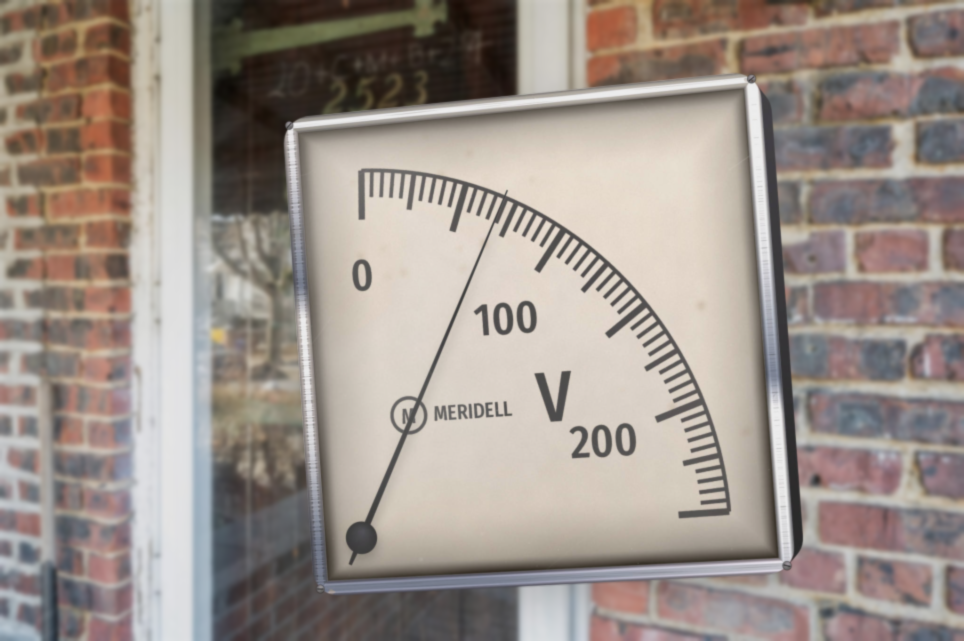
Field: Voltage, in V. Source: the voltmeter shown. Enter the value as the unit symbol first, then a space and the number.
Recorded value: V 70
